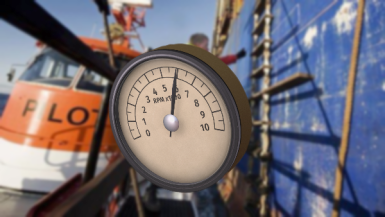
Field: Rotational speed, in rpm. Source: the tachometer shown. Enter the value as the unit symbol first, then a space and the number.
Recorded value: rpm 6000
